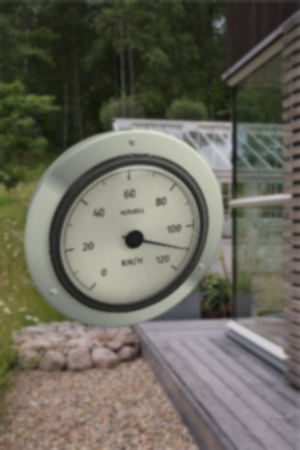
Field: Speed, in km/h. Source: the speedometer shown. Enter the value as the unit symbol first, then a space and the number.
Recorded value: km/h 110
